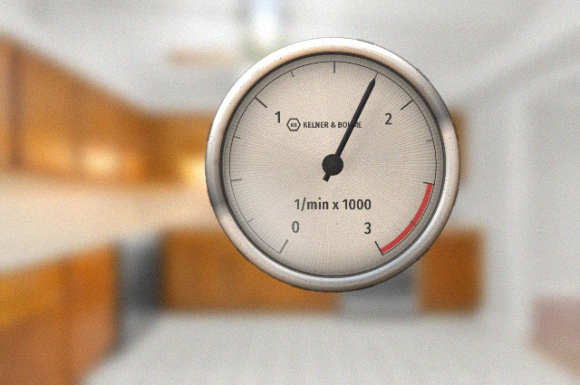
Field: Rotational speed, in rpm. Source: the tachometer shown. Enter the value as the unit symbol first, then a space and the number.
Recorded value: rpm 1750
